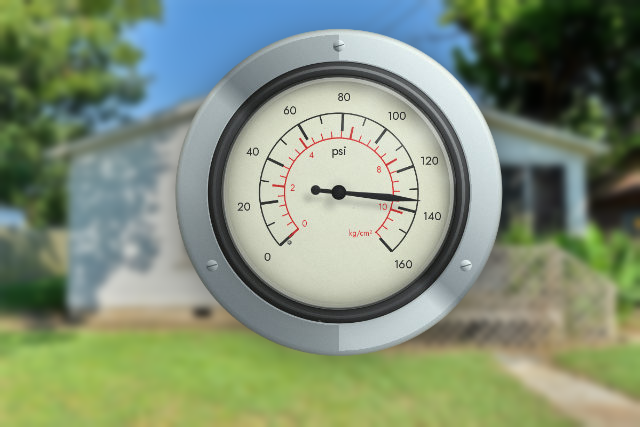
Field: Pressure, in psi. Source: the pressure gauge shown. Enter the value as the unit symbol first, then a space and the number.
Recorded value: psi 135
